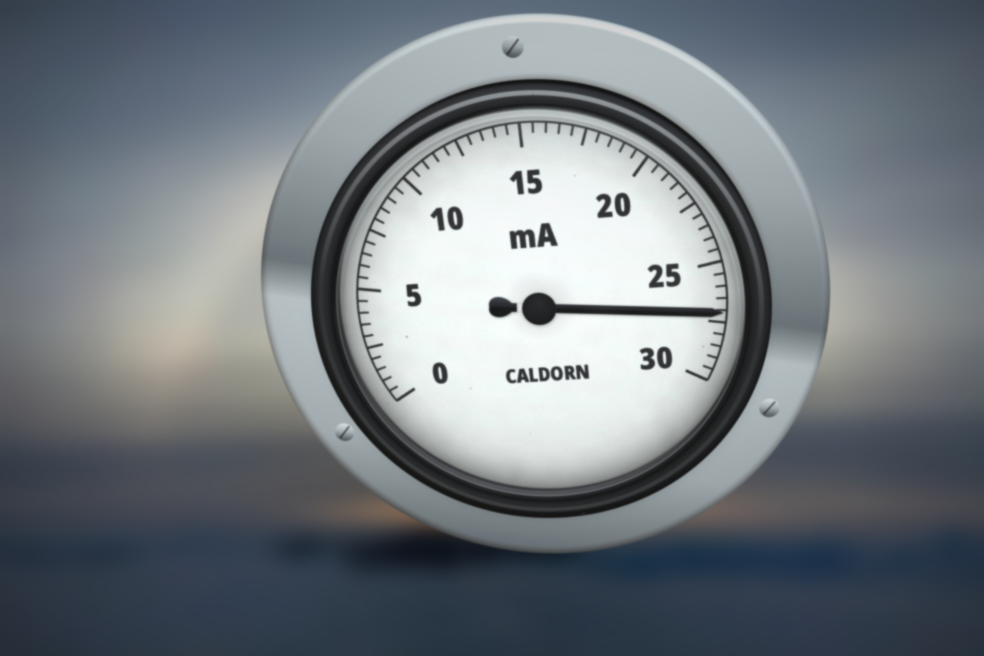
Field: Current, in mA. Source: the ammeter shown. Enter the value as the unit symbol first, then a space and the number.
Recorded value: mA 27
